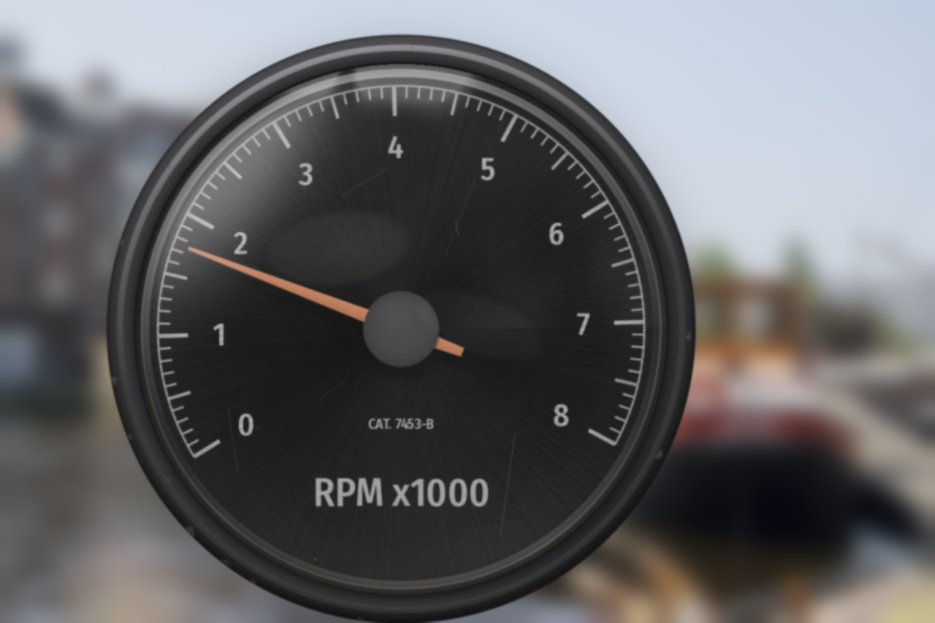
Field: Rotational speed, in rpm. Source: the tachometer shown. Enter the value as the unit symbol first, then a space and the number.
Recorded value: rpm 1750
